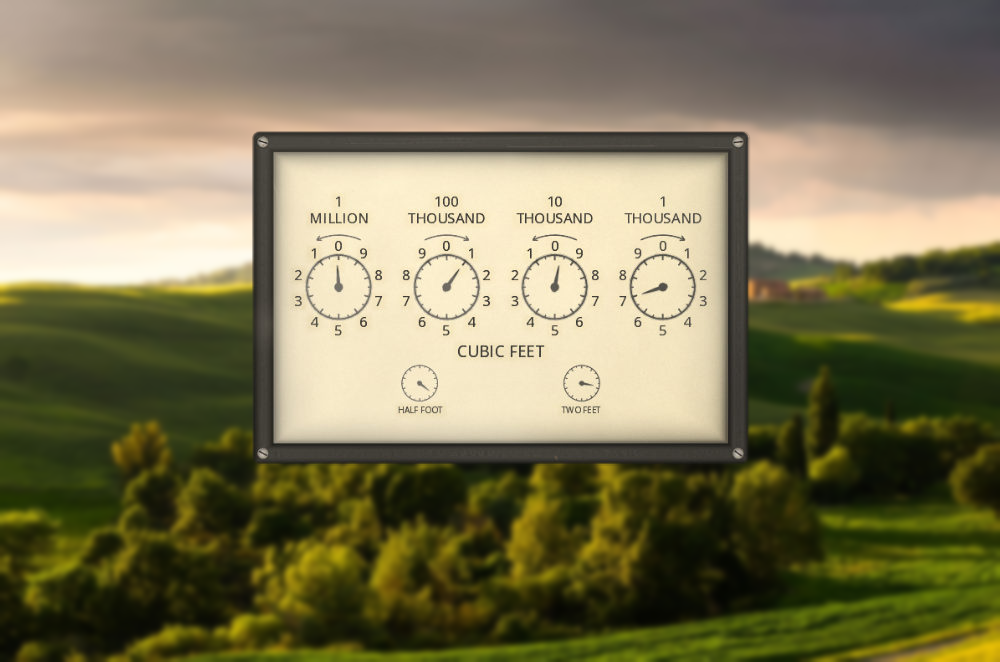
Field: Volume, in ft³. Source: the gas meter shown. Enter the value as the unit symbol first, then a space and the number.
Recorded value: ft³ 9700
